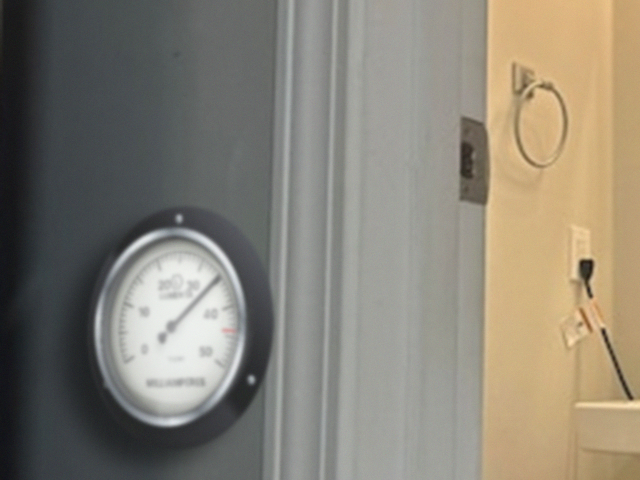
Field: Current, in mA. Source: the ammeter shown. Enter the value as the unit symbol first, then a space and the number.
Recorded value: mA 35
